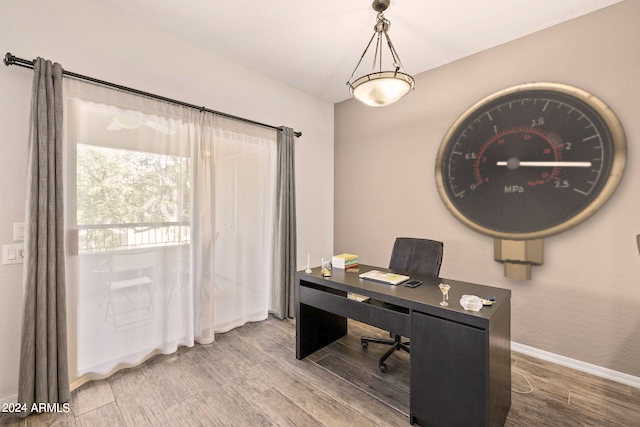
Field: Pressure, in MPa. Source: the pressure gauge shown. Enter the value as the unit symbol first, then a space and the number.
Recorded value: MPa 2.25
